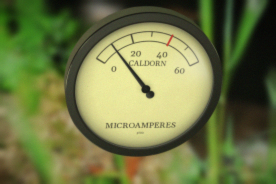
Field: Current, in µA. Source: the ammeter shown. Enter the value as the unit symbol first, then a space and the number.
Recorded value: µA 10
